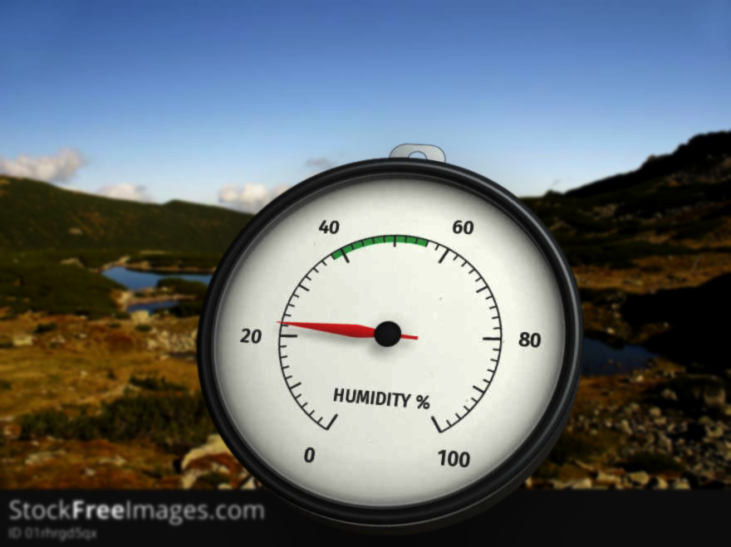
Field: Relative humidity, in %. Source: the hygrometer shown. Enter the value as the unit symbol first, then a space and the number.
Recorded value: % 22
